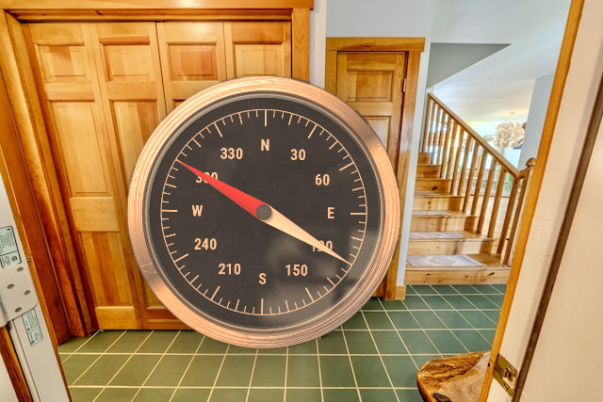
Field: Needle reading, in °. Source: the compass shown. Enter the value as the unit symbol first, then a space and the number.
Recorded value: ° 300
